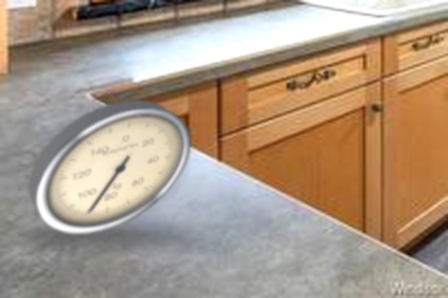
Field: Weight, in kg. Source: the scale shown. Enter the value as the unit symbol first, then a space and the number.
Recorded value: kg 90
